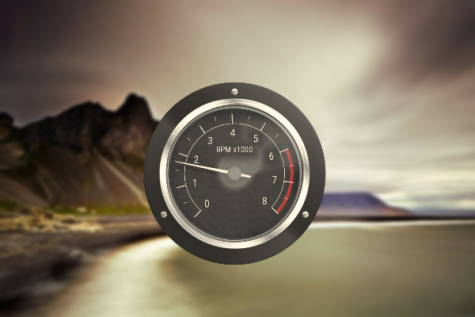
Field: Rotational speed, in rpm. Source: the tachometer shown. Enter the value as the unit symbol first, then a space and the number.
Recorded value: rpm 1750
